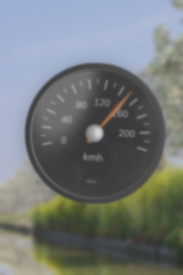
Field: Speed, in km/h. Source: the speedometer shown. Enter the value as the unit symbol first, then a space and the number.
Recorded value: km/h 150
